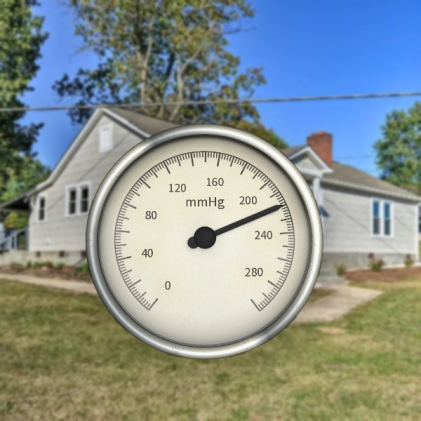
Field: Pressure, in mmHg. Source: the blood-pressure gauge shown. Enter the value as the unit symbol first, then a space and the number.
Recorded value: mmHg 220
